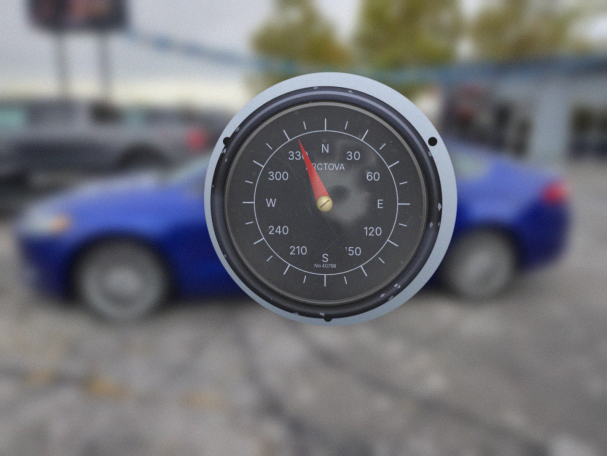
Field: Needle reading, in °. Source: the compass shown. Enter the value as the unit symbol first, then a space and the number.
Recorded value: ° 337.5
